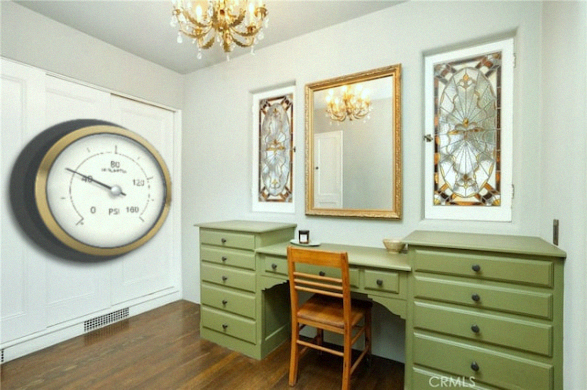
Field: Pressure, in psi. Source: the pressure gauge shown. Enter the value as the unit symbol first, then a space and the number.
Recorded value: psi 40
